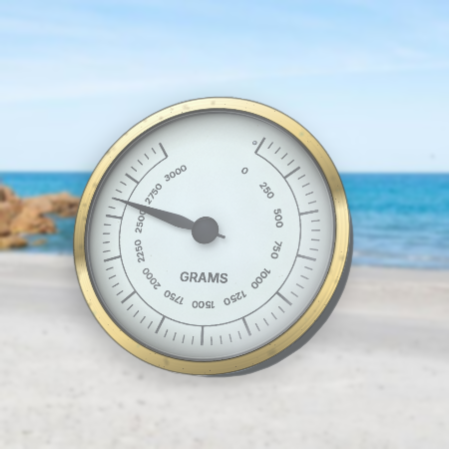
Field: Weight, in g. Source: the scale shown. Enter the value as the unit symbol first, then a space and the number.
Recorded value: g 2600
